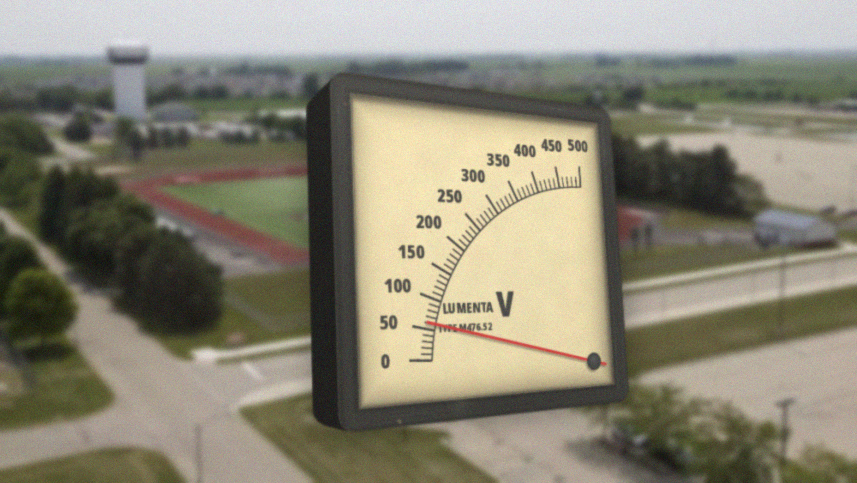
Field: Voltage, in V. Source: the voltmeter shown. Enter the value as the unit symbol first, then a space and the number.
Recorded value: V 60
